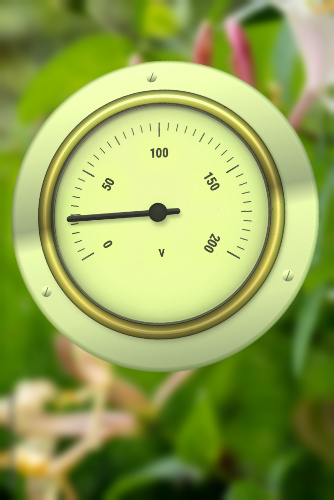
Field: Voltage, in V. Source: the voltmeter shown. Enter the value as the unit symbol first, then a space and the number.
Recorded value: V 22.5
